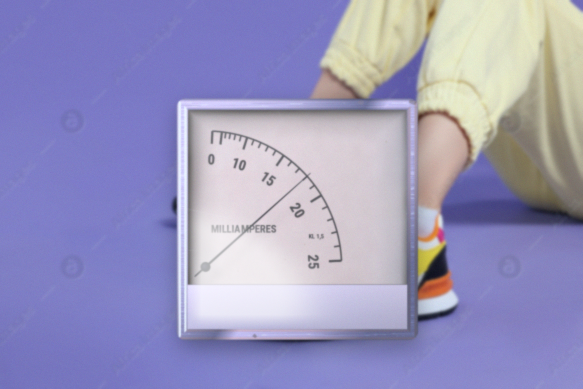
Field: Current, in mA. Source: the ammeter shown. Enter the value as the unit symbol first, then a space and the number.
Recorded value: mA 18
